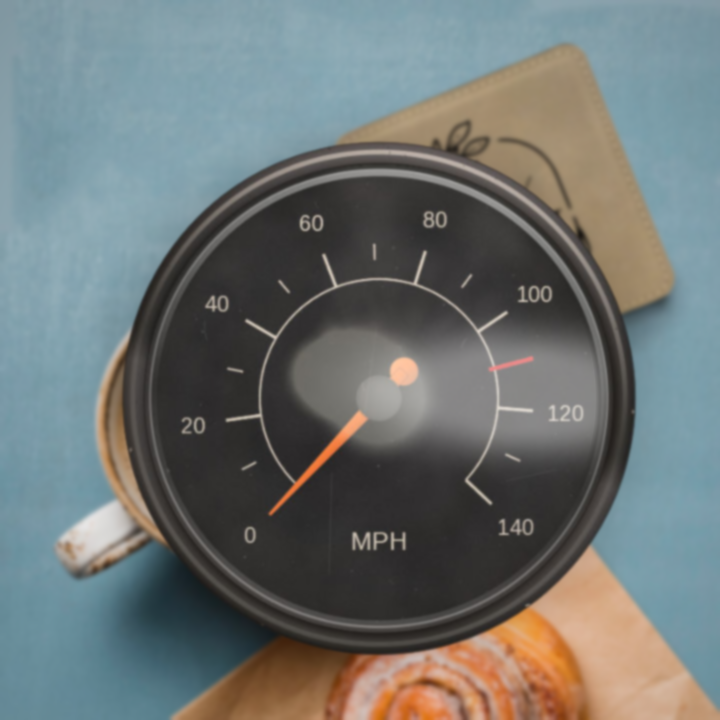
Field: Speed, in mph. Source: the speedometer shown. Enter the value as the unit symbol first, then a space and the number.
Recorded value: mph 0
